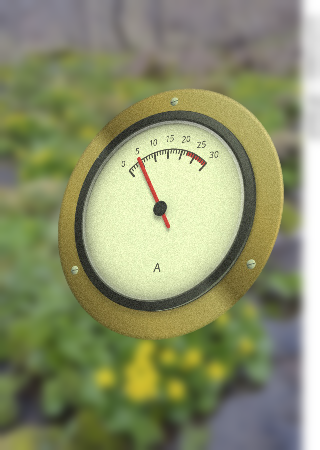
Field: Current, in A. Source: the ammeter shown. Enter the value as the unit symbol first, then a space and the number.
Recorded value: A 5
